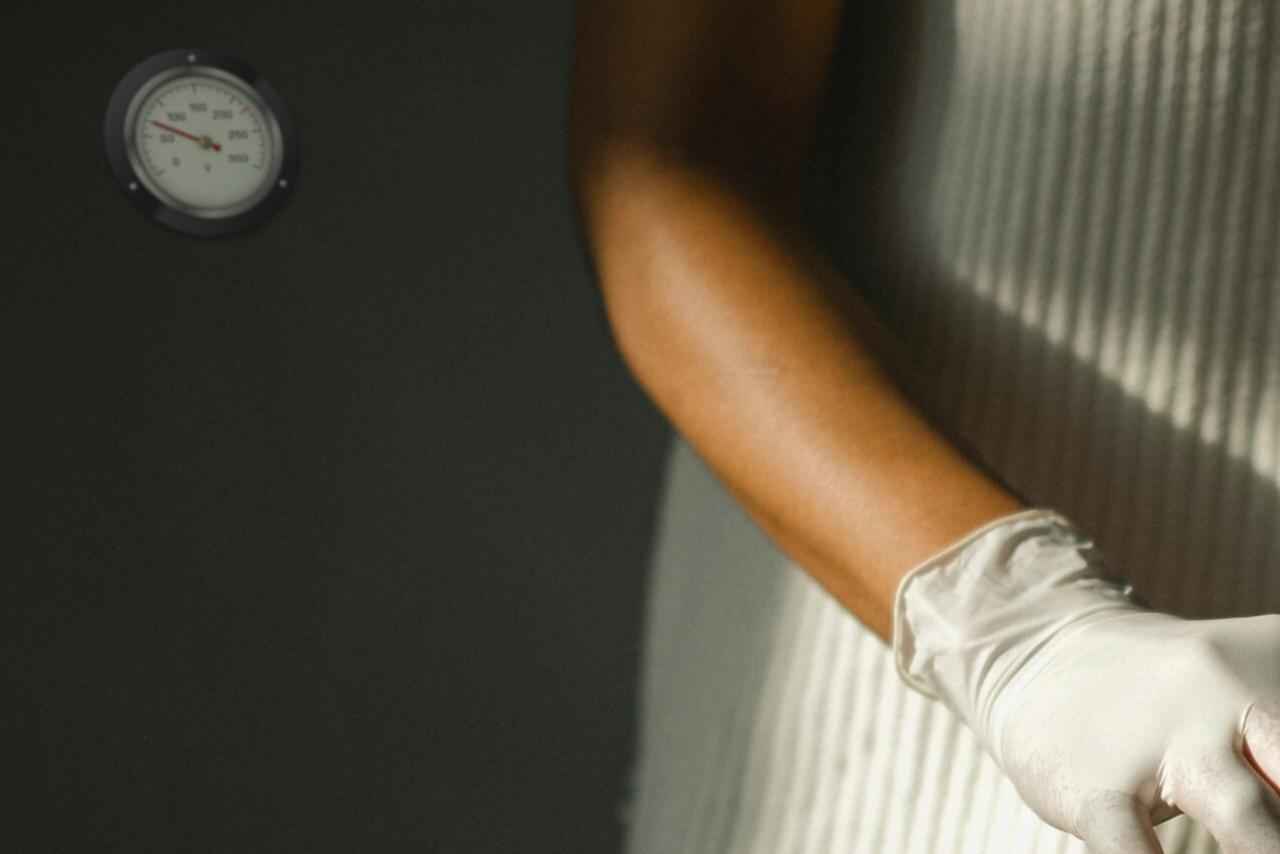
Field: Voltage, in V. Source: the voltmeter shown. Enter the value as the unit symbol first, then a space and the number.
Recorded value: V 70
